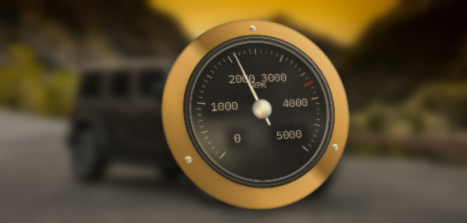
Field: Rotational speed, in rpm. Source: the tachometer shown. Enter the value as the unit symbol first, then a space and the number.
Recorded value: rpm 2100
